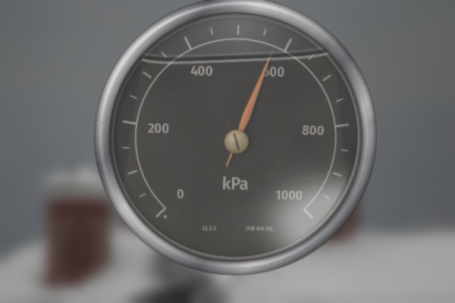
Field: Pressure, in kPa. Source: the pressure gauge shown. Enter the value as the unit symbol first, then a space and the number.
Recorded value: kPa 575
